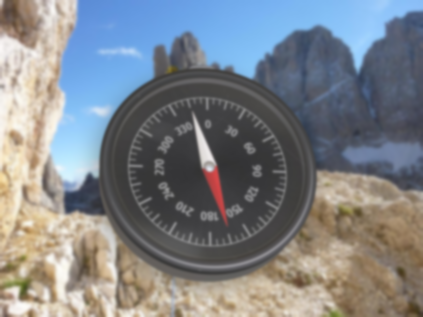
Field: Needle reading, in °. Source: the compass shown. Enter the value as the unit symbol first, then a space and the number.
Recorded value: ° 165
